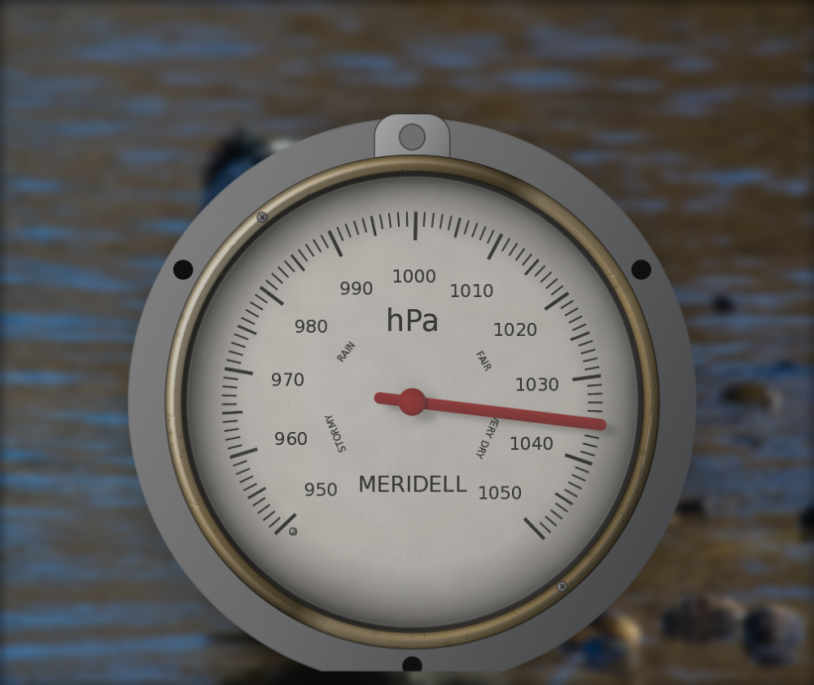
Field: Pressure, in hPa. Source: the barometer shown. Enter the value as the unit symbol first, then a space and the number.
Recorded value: hPa 1035.5
